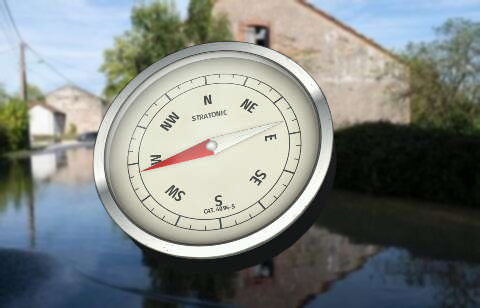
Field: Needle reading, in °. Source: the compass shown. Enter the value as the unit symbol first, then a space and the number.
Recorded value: ° 260
